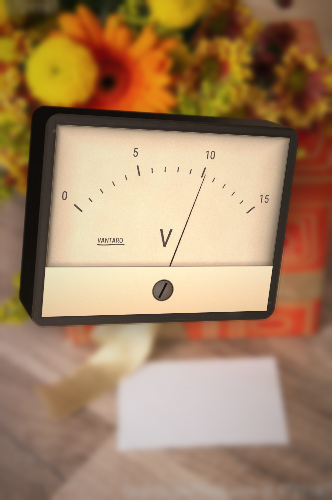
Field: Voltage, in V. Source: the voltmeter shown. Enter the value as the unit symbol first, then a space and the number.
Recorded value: V 10
